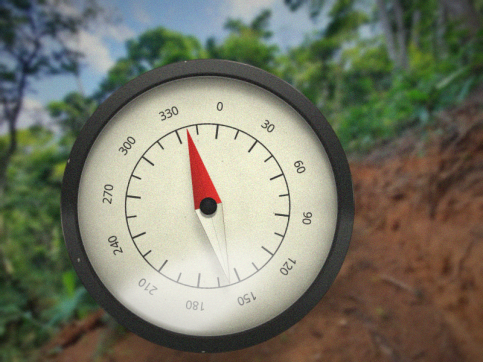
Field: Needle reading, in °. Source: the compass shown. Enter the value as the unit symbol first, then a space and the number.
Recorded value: ° 337.5
